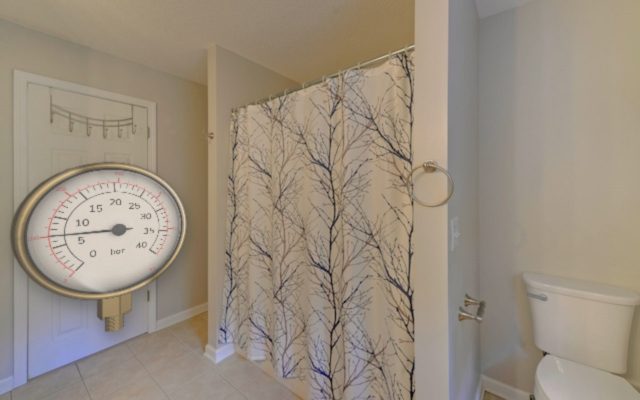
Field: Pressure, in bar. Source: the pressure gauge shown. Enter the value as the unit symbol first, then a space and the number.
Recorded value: bar 7
